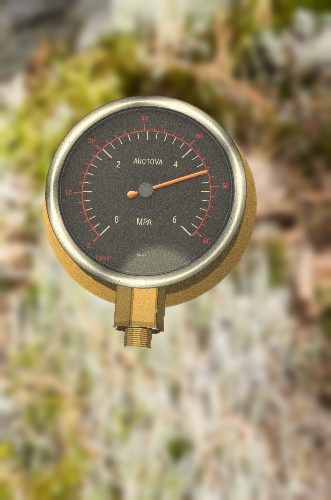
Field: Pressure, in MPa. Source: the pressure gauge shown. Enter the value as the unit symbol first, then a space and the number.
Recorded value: MPa 4.6
